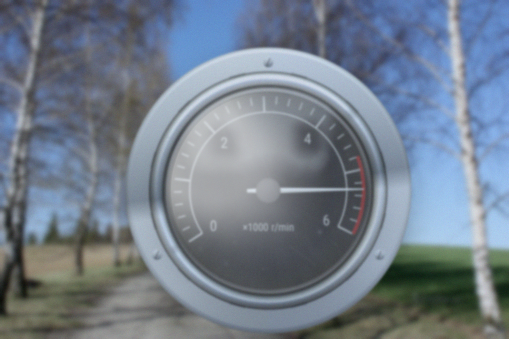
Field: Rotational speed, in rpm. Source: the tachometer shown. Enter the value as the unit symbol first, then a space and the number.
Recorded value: rpm 5300
